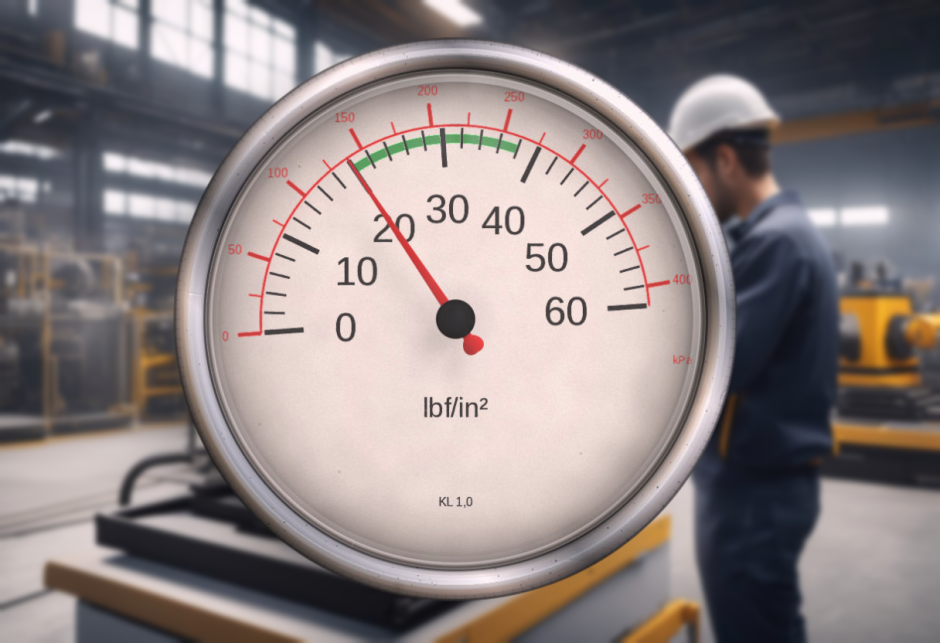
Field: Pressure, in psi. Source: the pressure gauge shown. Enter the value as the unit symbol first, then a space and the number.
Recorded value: psi 20
